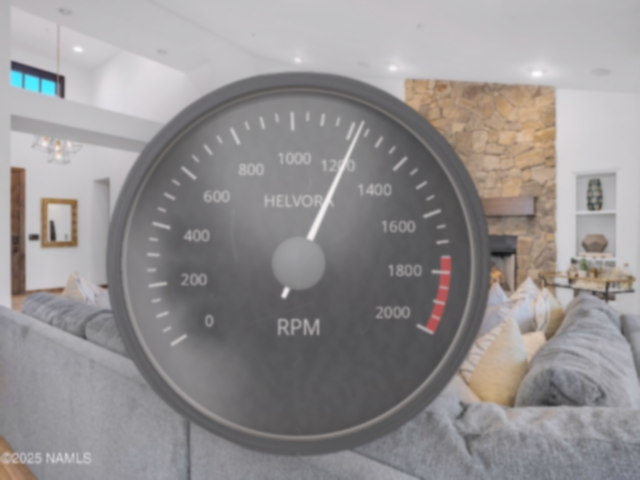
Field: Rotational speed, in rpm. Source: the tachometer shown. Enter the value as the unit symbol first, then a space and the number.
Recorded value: rpm 1225
